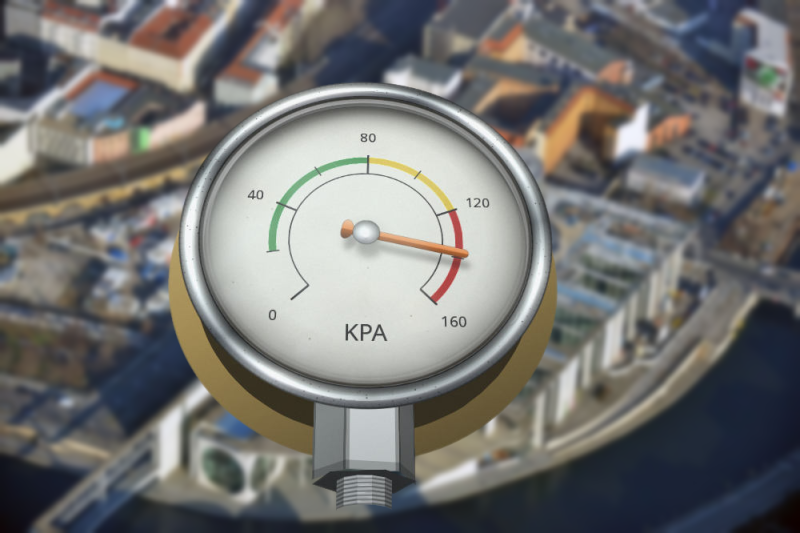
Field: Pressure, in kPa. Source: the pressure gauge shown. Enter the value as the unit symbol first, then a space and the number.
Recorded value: kPa 140
